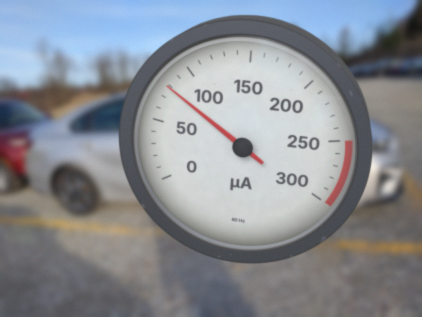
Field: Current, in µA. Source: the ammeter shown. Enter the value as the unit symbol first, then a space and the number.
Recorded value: µA 80
